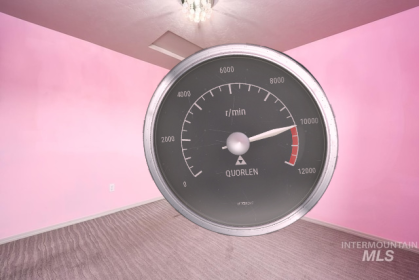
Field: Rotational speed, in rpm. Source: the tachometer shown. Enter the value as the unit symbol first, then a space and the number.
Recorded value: rpm 10000
